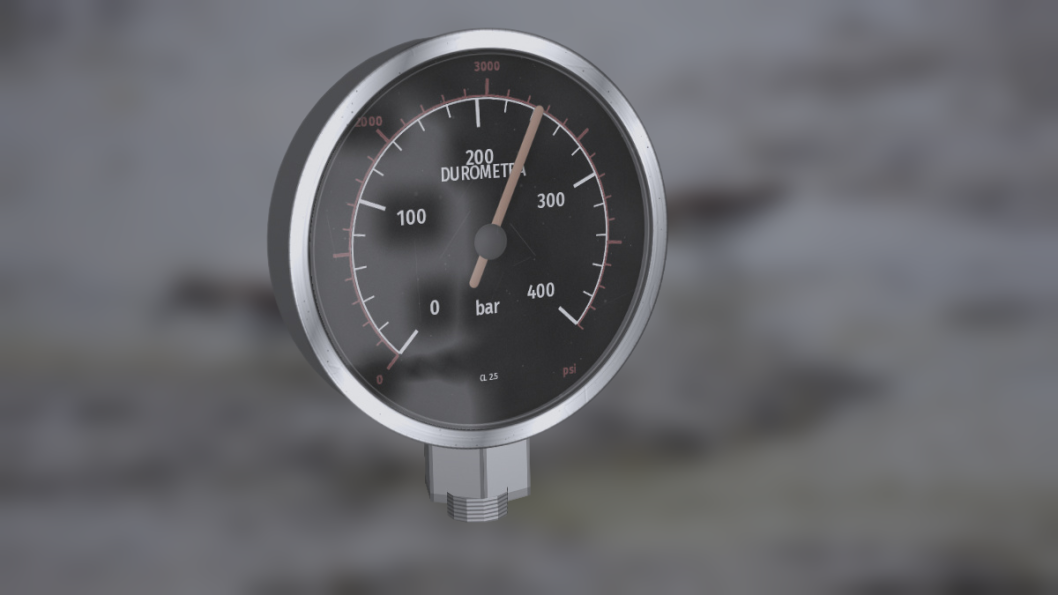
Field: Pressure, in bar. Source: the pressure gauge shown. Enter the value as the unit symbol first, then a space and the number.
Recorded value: bar 240
